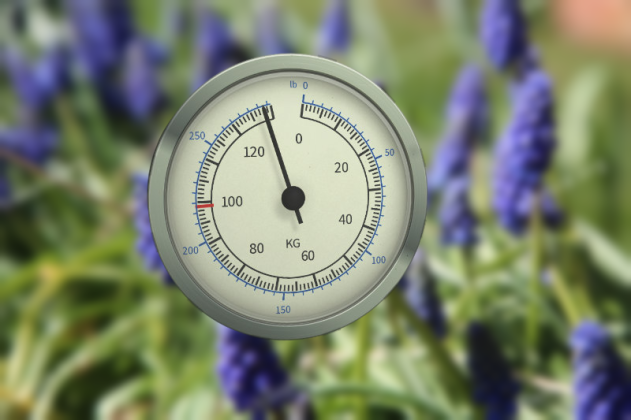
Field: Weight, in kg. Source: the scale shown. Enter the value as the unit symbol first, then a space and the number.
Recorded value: kg 128
